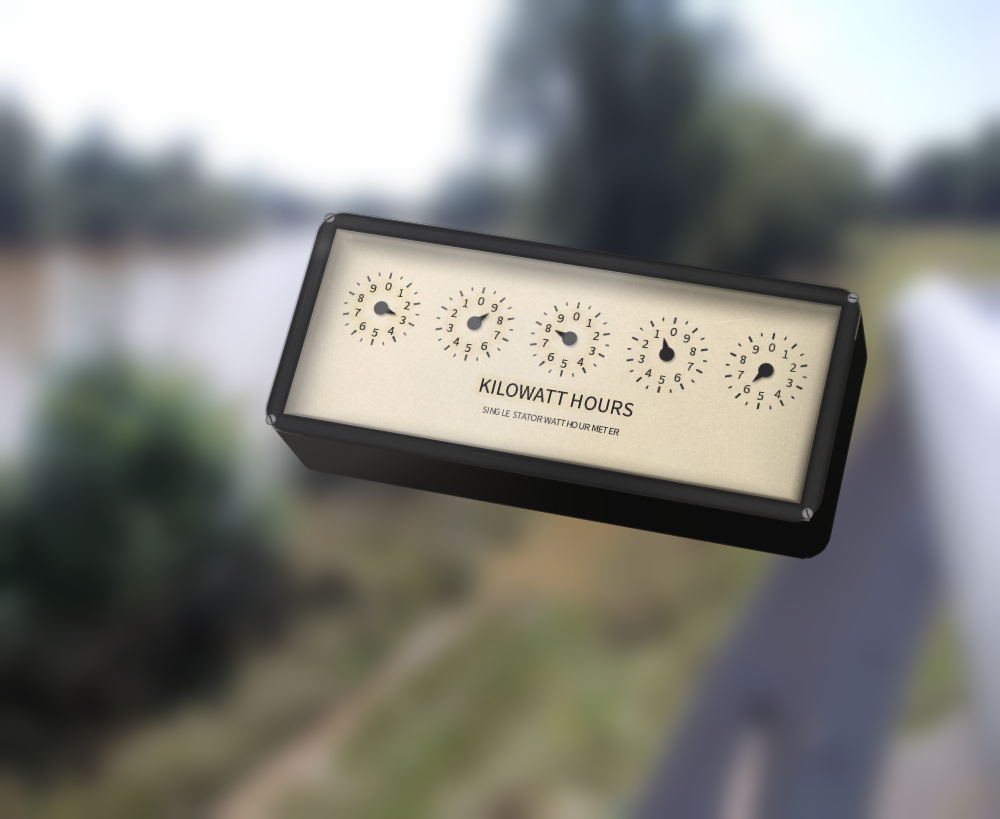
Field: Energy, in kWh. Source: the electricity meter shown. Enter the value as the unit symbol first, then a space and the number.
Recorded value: kWh 28806
